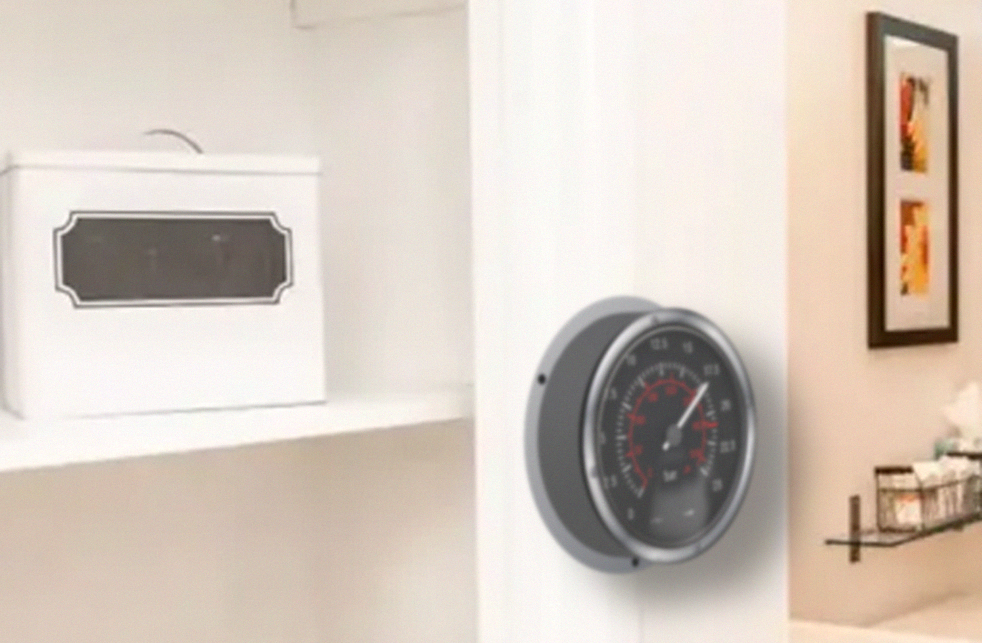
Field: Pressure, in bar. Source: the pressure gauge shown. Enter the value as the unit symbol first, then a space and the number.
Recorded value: bar 17.5
